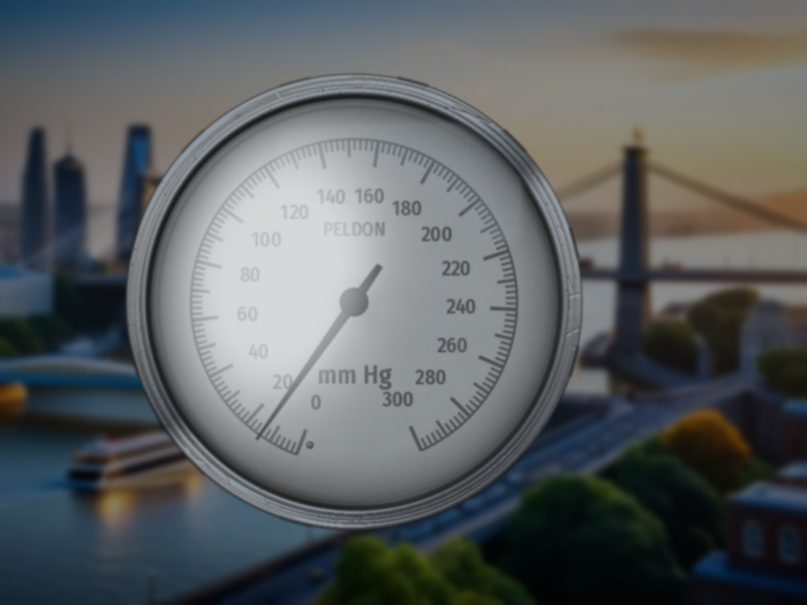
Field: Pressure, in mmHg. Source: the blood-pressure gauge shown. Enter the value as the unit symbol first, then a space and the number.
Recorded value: mmHg 14
